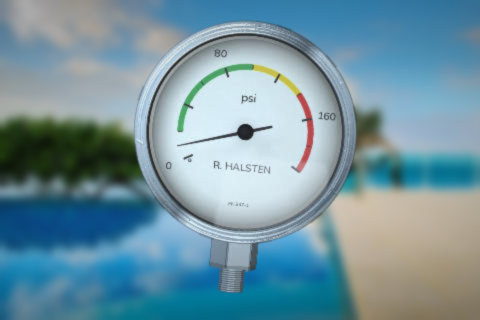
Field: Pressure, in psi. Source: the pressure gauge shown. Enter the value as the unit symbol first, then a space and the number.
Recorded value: psi 10
